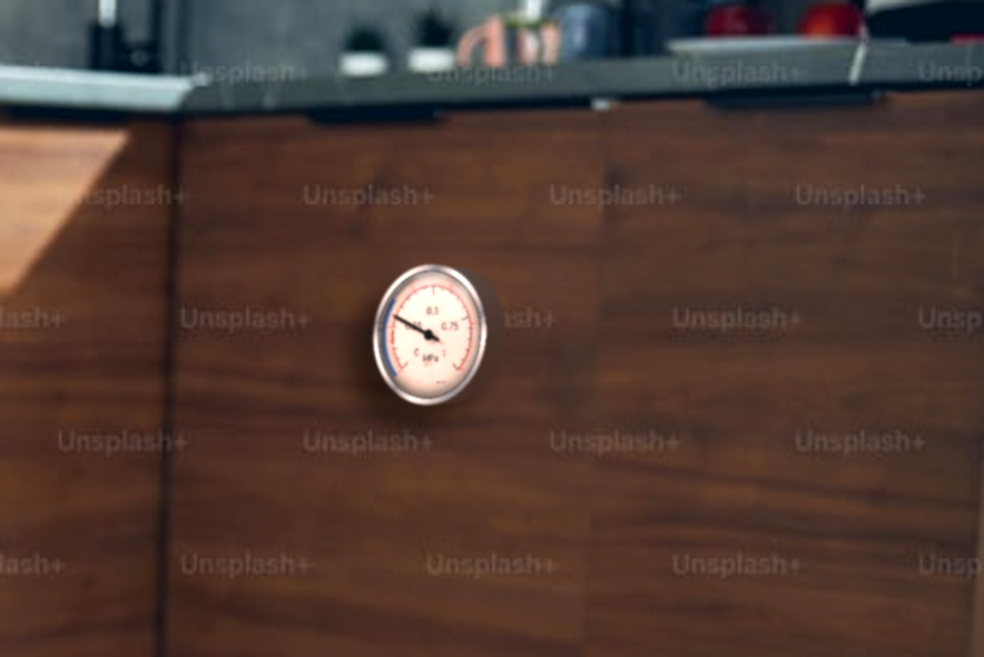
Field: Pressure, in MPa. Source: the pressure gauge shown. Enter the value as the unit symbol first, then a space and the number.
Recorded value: MPa 0.25
